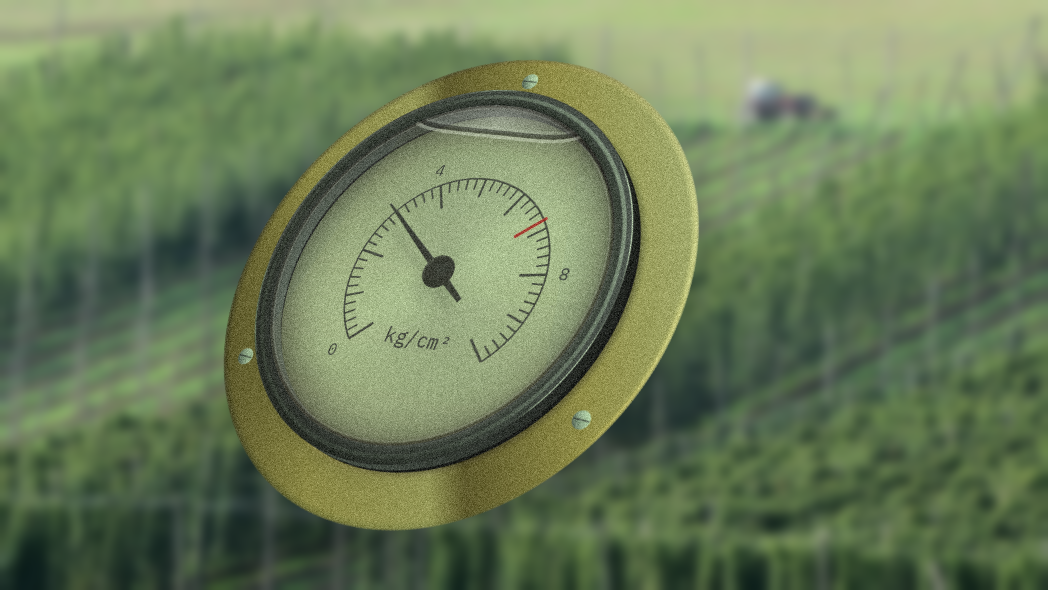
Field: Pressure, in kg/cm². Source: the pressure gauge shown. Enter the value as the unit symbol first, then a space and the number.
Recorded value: kg/cm² 3
